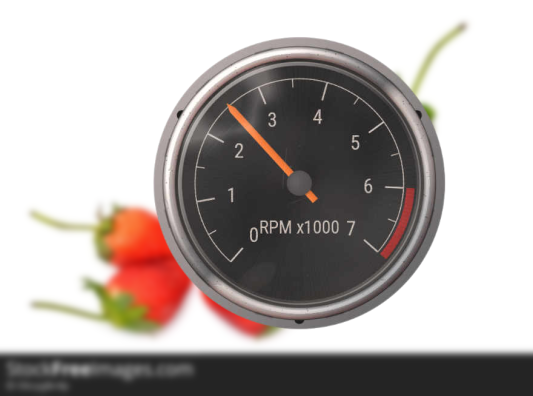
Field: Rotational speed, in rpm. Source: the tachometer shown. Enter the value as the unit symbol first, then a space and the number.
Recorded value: rpm 2500
